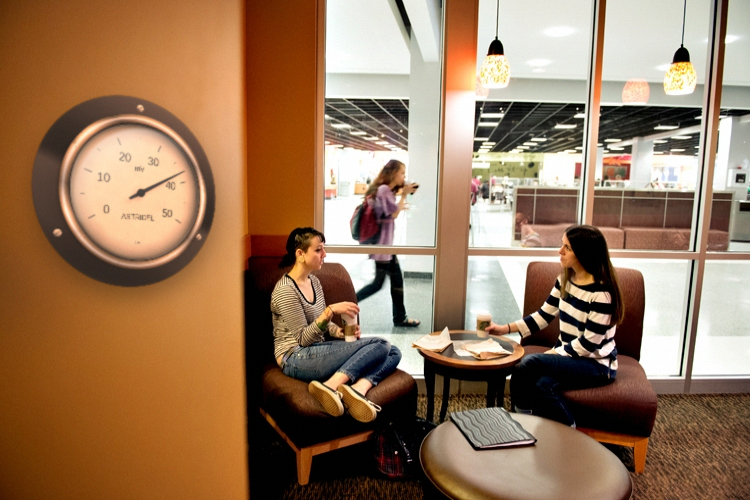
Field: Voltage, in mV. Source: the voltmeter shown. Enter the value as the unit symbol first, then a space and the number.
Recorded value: mV 37.5
